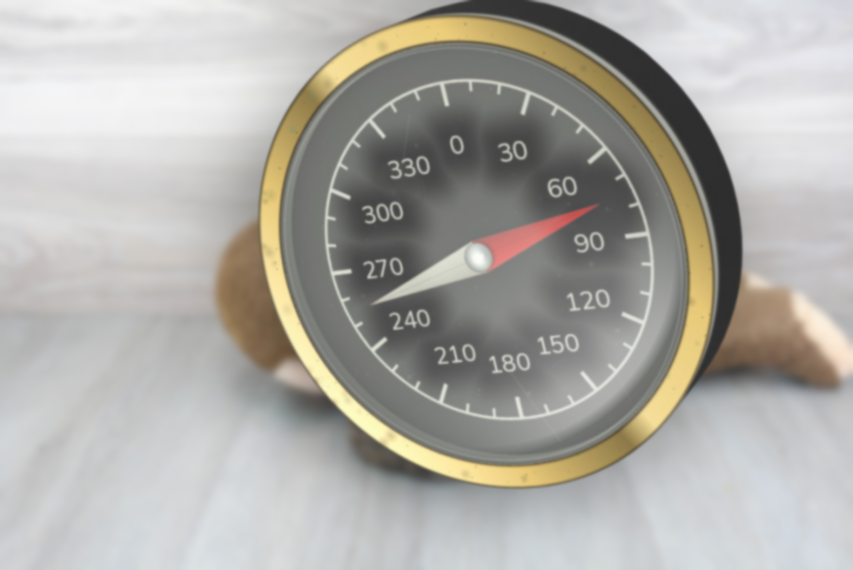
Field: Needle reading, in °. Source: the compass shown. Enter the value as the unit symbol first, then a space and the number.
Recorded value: ° 75
